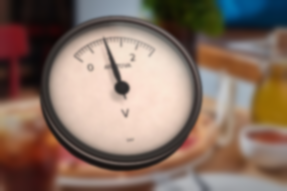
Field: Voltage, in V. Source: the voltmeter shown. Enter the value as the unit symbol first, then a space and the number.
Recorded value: V 1
